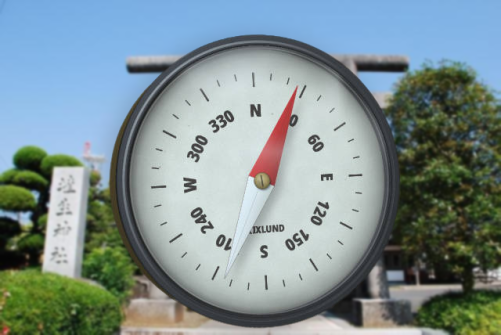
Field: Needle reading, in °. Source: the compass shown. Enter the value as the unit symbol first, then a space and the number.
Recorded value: ° 25
